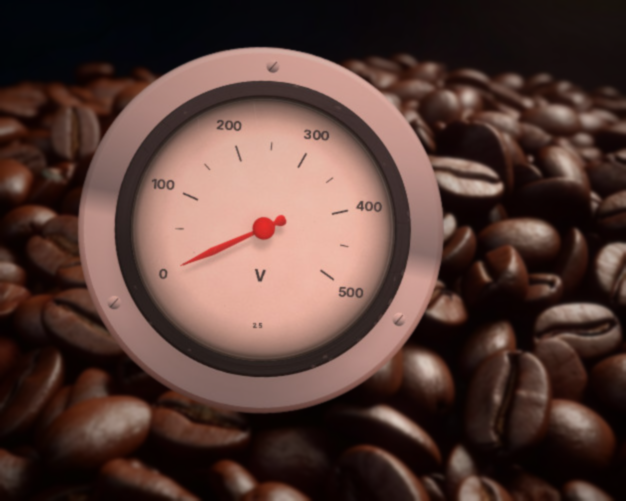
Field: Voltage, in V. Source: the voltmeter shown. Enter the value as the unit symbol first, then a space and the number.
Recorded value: V 0
